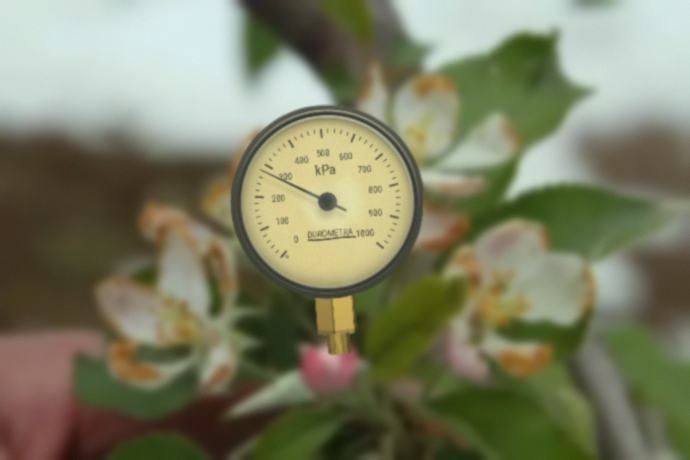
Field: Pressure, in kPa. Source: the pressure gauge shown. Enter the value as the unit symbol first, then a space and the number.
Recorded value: kPa 280
